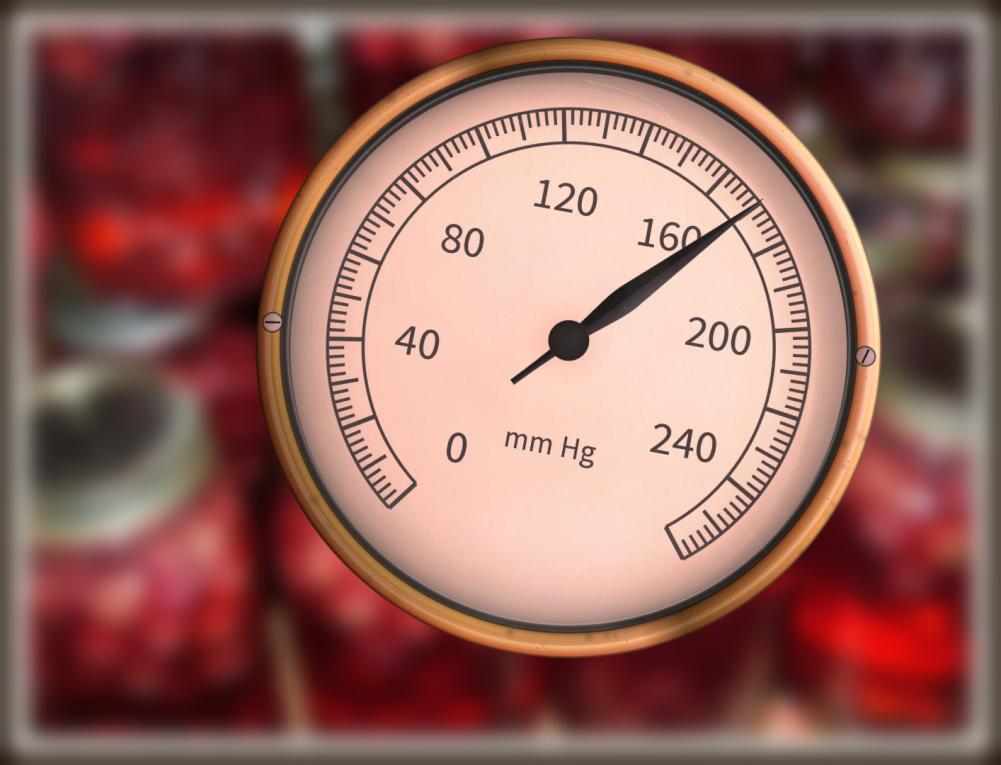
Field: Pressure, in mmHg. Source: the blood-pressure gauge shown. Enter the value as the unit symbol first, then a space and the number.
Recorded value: mmHg 170
